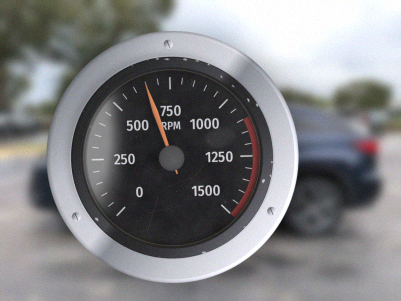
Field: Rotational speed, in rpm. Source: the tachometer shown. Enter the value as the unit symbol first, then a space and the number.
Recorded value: rpm 650
